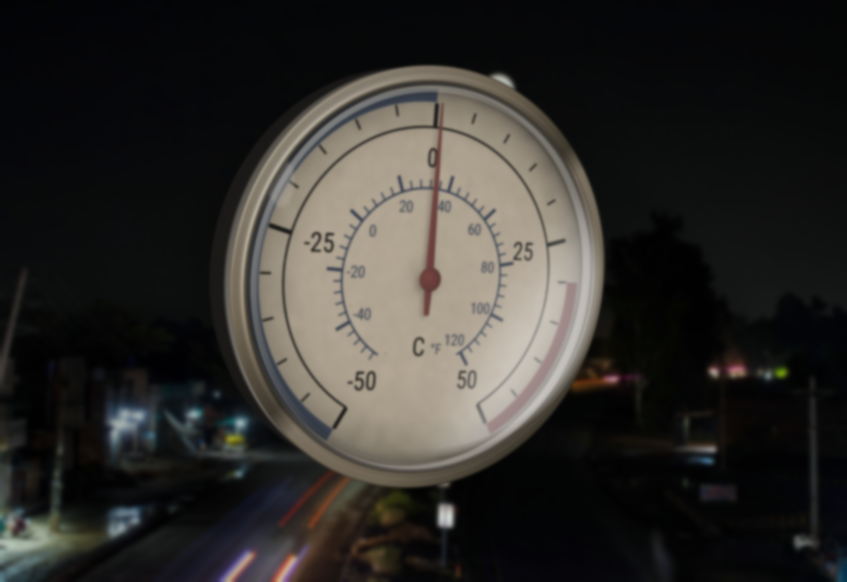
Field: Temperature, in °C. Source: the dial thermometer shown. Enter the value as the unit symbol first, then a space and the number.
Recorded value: °C 0
